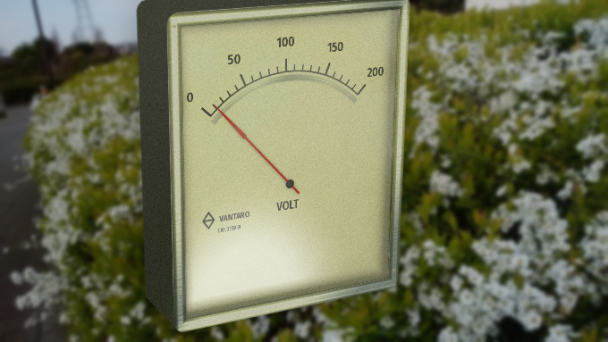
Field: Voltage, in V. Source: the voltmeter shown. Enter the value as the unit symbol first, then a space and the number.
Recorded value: V 10
